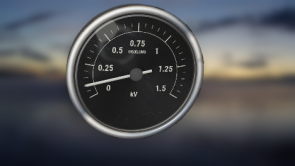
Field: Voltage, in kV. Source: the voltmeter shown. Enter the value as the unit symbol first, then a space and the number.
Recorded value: kV 0.1
